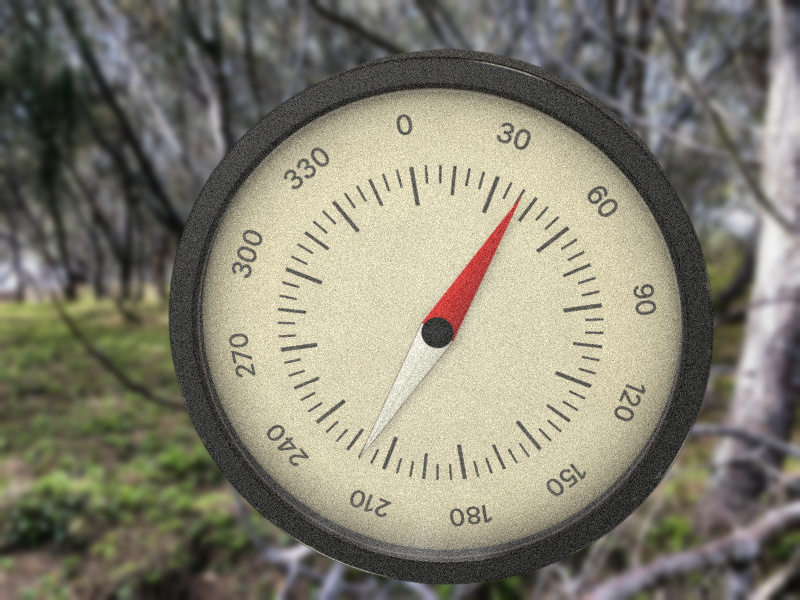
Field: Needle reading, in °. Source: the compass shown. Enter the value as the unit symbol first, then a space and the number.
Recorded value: ° 40
